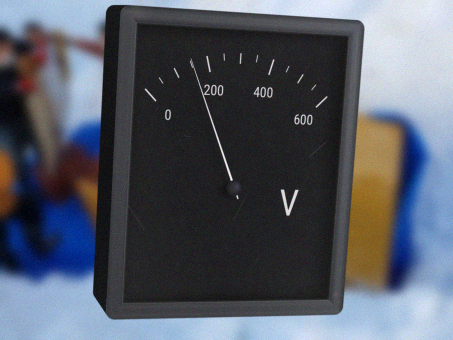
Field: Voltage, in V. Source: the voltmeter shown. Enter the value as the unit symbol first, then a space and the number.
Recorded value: V 150
